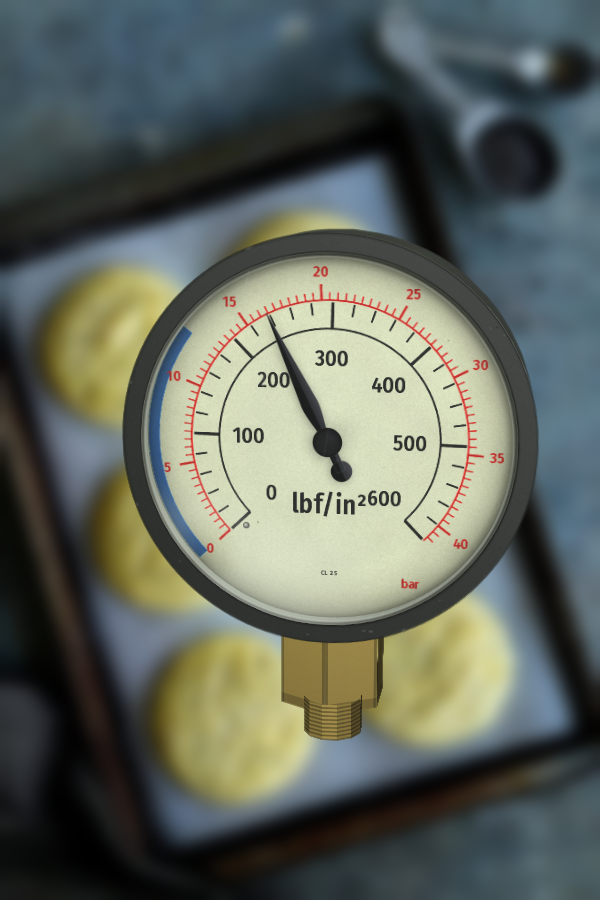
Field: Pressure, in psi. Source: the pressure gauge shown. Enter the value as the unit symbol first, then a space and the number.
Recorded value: psi 240
